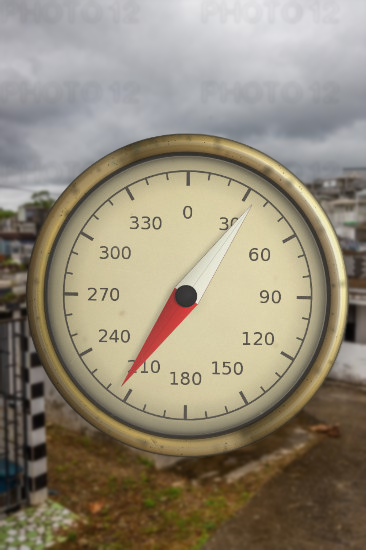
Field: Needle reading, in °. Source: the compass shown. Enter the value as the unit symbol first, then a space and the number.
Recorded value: ° 215
